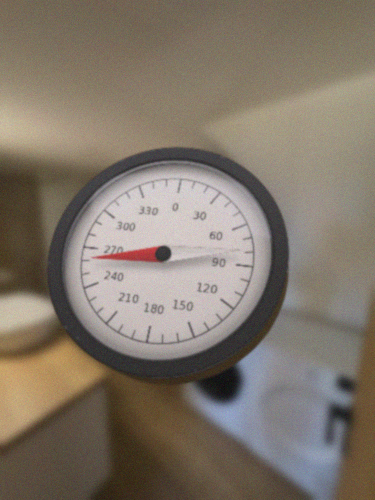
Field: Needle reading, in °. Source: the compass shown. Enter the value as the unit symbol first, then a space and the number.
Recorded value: ° 260
